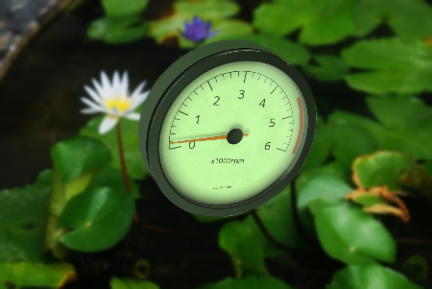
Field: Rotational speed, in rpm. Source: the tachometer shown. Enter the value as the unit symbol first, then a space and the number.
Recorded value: rpm 200
